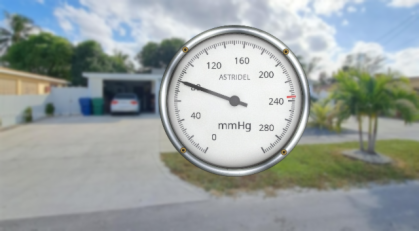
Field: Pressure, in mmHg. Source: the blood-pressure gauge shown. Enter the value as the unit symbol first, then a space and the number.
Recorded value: mmHg 80
